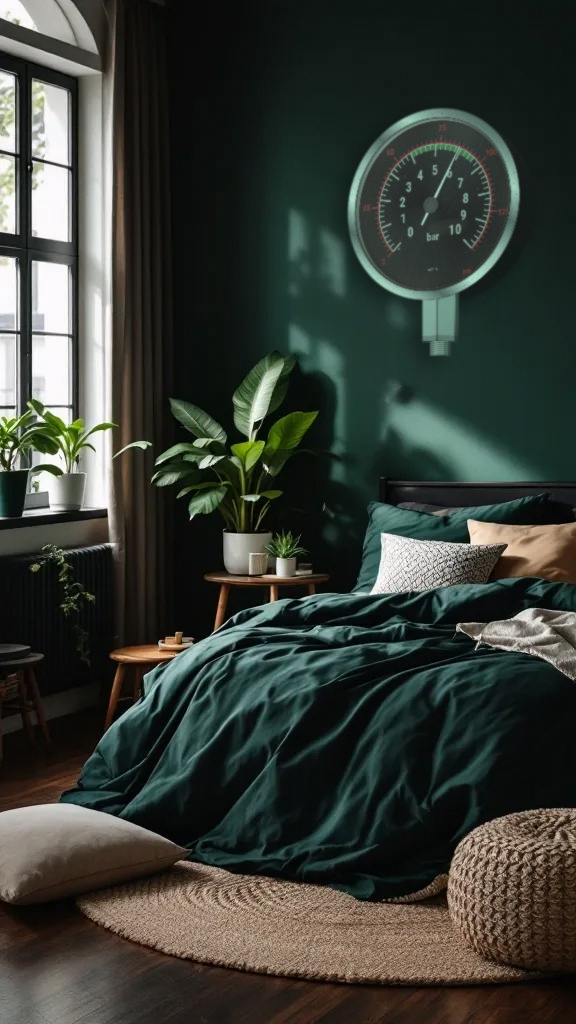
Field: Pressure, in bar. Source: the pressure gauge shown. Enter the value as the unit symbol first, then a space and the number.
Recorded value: bar 6
